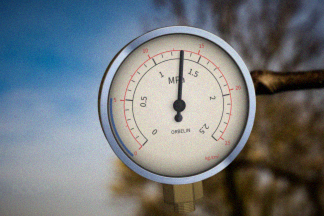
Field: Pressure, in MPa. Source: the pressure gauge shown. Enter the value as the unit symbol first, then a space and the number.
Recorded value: MPa 1.3
